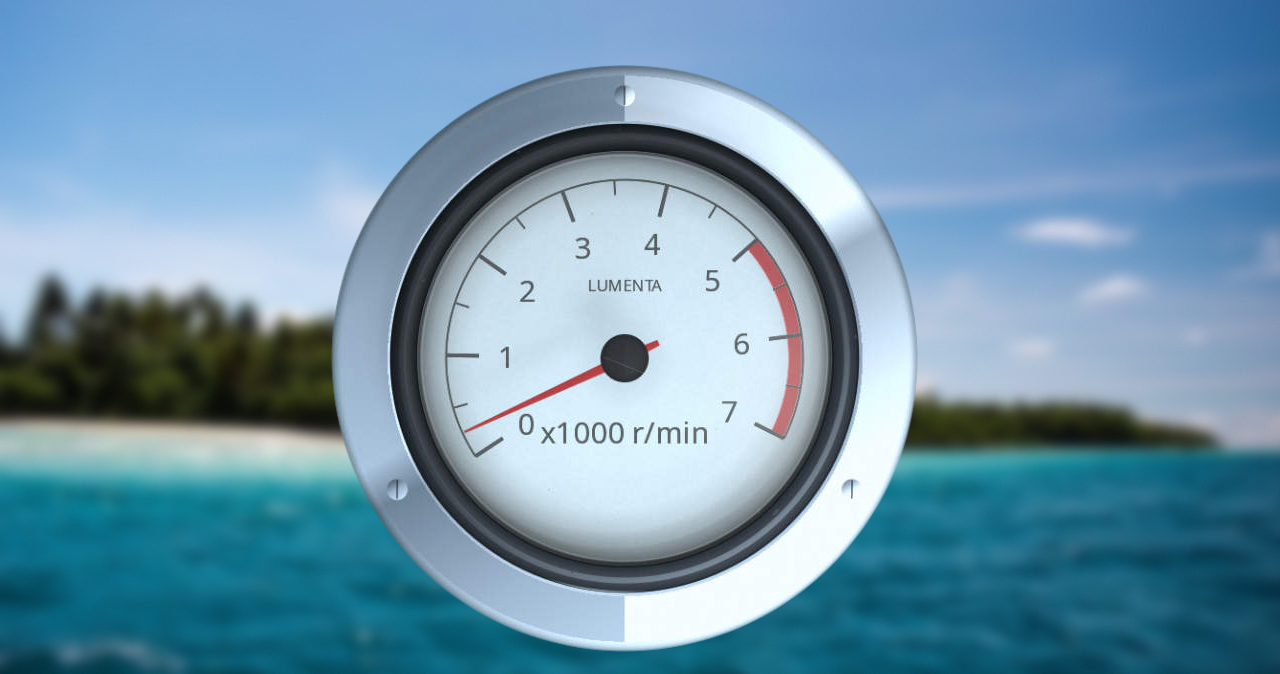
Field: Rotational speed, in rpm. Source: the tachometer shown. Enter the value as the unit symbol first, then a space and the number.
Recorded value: rpm 250
